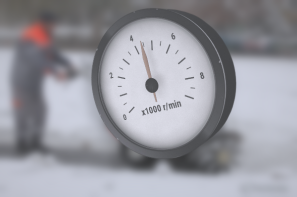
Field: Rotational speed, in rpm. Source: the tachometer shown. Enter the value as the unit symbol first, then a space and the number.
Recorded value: rpm 4500
